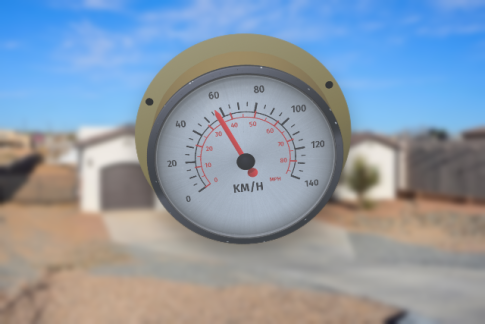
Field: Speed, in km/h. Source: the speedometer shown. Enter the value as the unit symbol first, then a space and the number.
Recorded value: km/h 57.5
